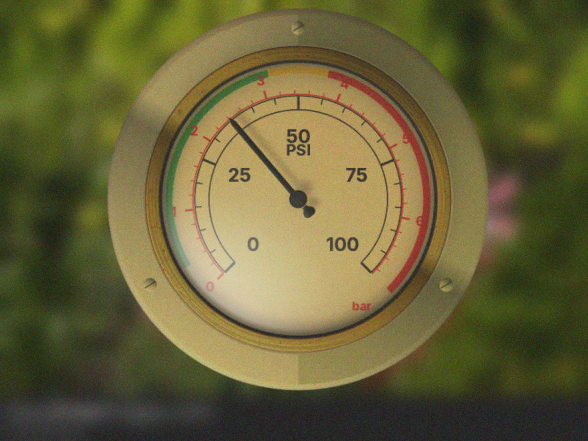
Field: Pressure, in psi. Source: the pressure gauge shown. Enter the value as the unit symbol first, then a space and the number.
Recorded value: psi 35
